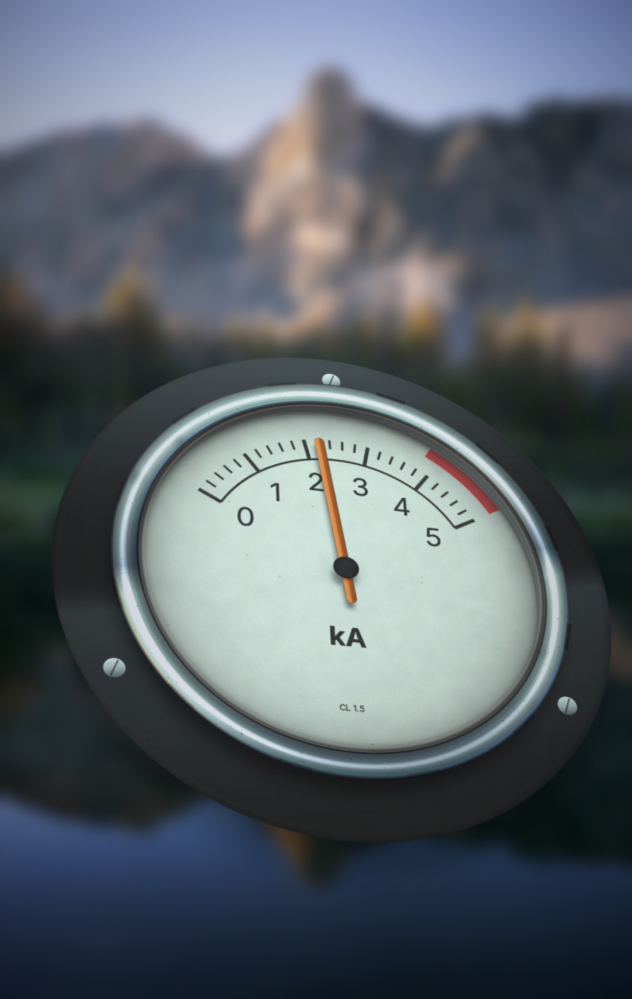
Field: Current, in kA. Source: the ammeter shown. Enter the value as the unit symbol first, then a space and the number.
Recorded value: kA 2.2
